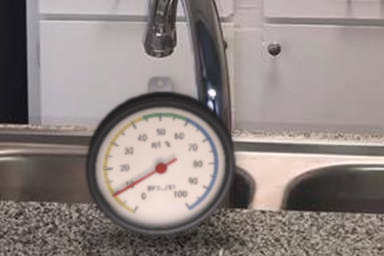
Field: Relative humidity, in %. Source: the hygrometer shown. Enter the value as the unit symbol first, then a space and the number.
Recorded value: % 10
